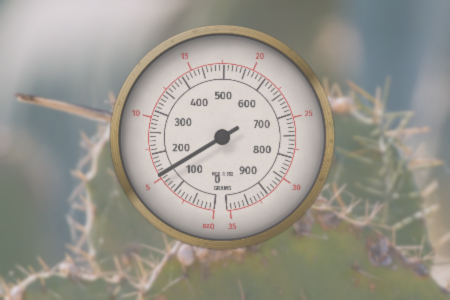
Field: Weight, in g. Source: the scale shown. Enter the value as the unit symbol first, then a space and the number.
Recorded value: g 150
